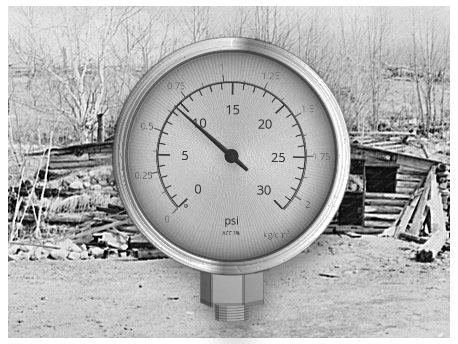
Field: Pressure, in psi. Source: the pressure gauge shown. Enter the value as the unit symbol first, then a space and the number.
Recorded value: psi 9.5
